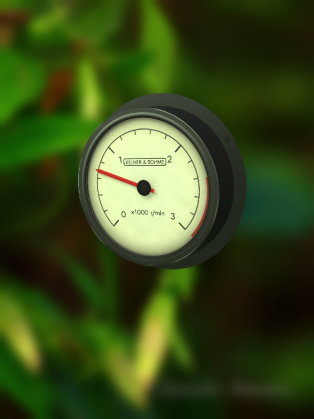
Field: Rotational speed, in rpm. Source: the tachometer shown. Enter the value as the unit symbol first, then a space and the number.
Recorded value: rpm 700
